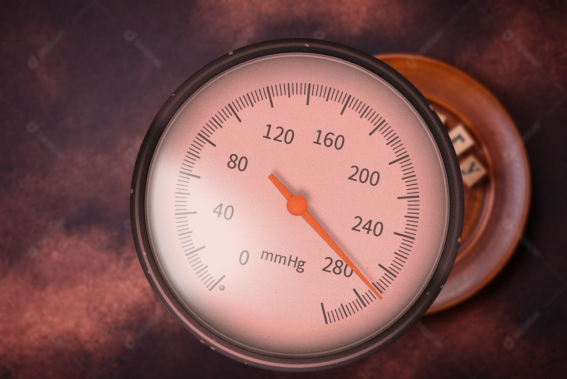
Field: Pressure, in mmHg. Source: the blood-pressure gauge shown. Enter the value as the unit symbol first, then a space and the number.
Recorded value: mmHg 272
